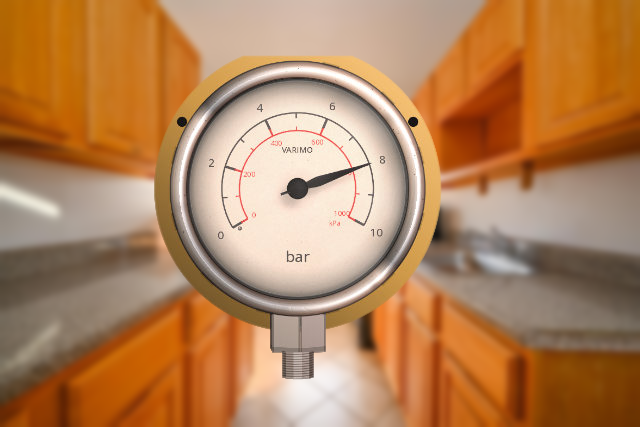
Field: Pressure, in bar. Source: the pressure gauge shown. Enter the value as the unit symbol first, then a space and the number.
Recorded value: bar 8
